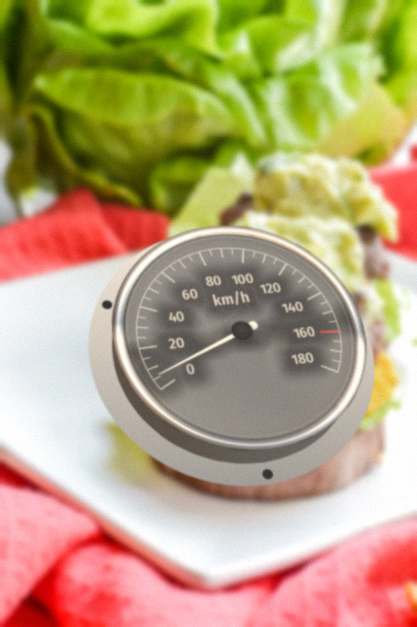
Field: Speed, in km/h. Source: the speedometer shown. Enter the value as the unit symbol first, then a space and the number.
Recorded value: km/h 5
